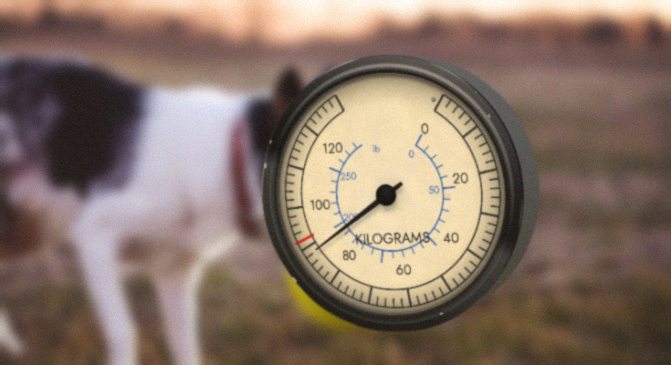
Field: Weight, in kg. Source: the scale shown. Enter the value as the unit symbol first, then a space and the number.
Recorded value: kg 88
